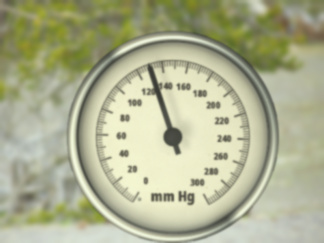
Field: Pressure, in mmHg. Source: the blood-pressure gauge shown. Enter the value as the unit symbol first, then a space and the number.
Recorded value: mmHg 130
